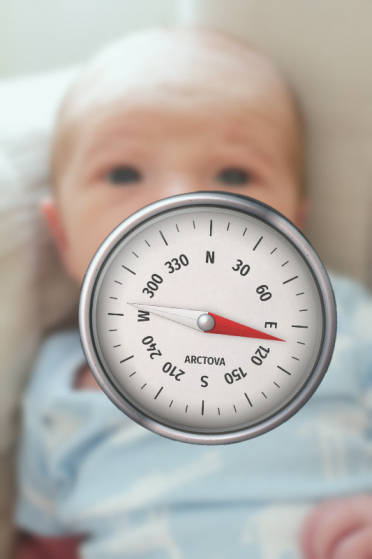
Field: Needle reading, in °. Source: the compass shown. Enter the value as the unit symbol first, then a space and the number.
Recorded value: ° 100
